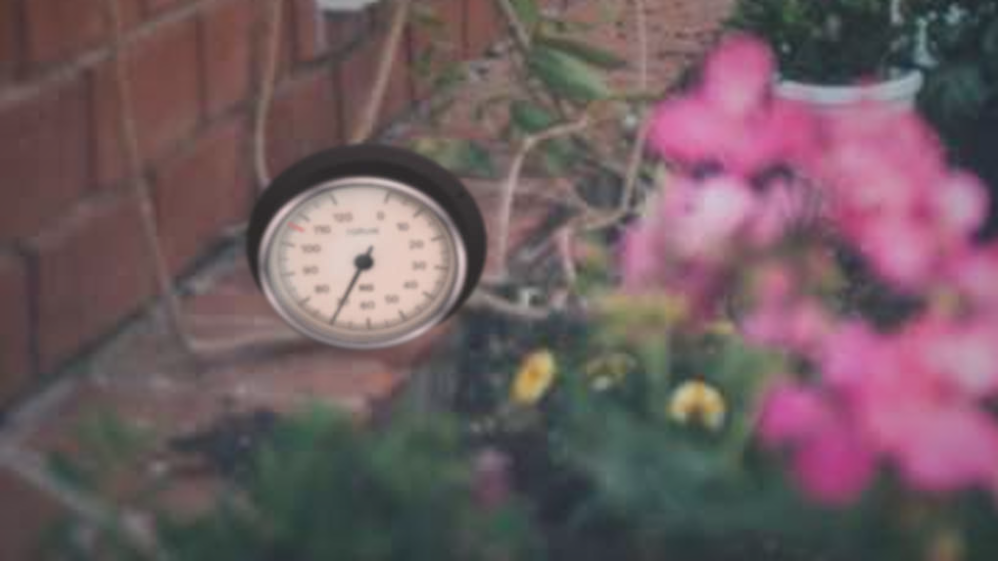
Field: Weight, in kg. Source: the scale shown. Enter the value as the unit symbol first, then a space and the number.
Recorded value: kg 70
